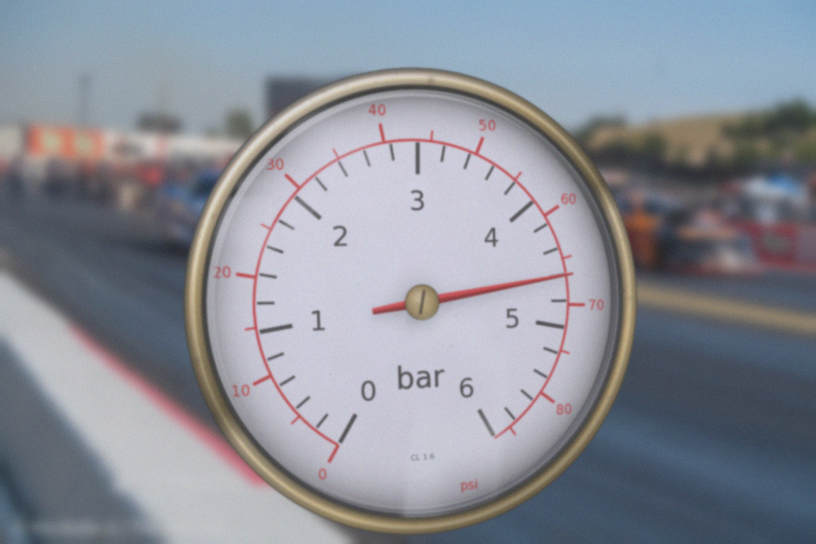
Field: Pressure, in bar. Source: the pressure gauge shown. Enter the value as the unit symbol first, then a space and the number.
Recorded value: bar 4.6
